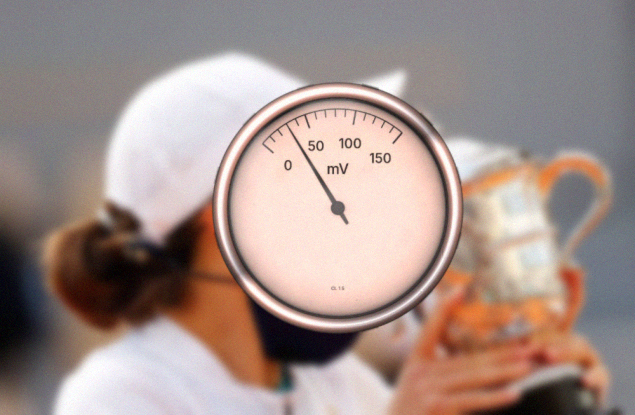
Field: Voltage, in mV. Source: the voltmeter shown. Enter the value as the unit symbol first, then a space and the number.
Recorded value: mV 30
